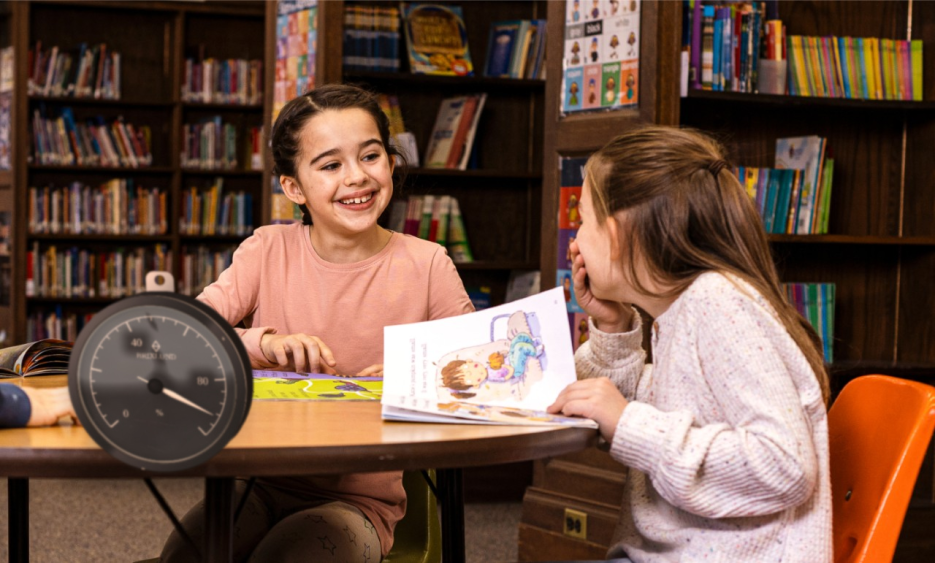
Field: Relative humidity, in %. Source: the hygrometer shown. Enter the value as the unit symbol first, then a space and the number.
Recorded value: % 92
